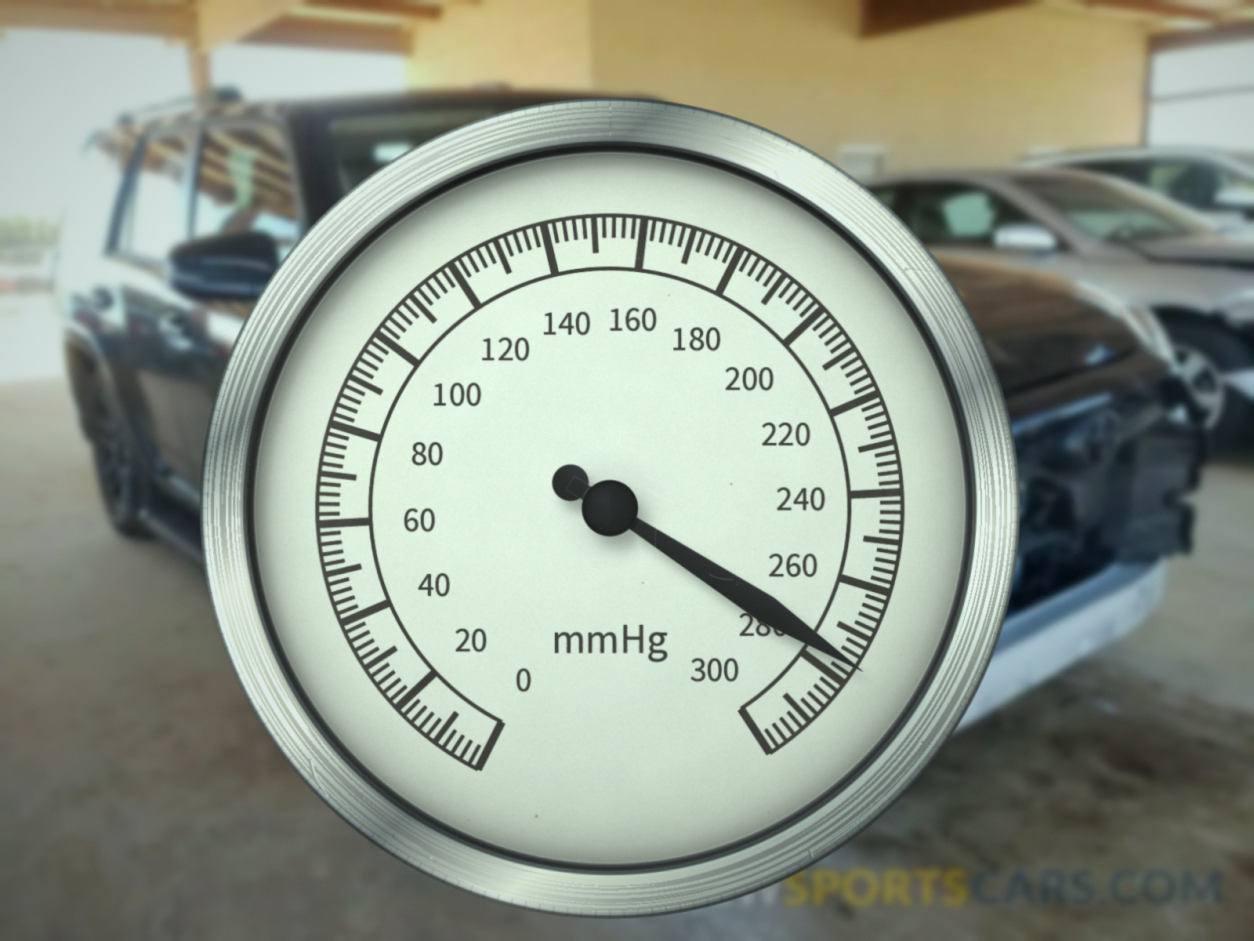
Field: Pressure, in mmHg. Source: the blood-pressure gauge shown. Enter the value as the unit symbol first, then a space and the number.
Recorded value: mmHg 276
